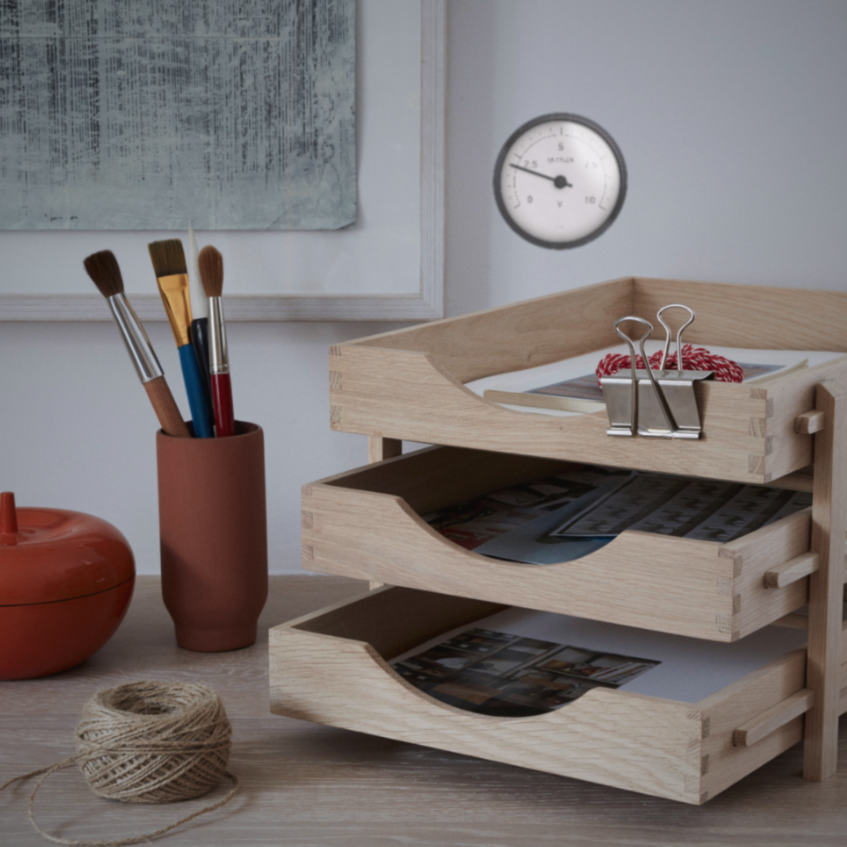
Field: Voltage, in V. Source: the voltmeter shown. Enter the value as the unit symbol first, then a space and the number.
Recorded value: V 2
